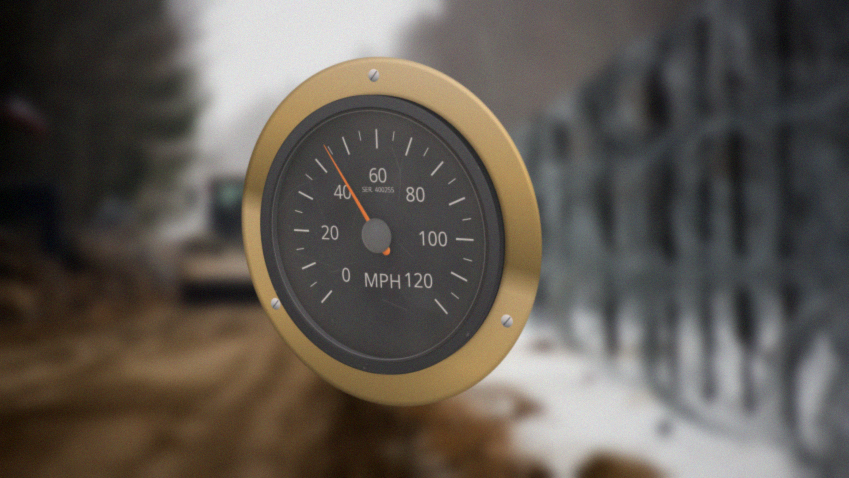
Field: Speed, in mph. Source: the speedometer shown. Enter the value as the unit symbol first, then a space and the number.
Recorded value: mph 45
